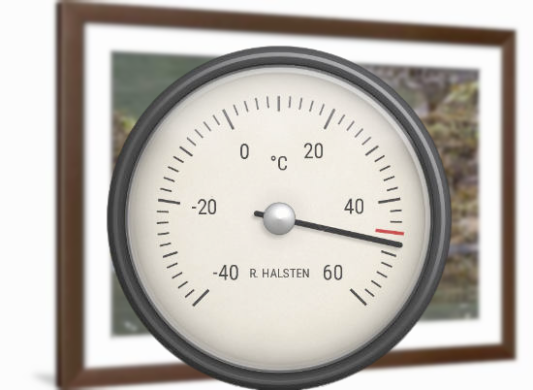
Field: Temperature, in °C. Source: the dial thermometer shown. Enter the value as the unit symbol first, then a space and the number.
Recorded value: °C 48
